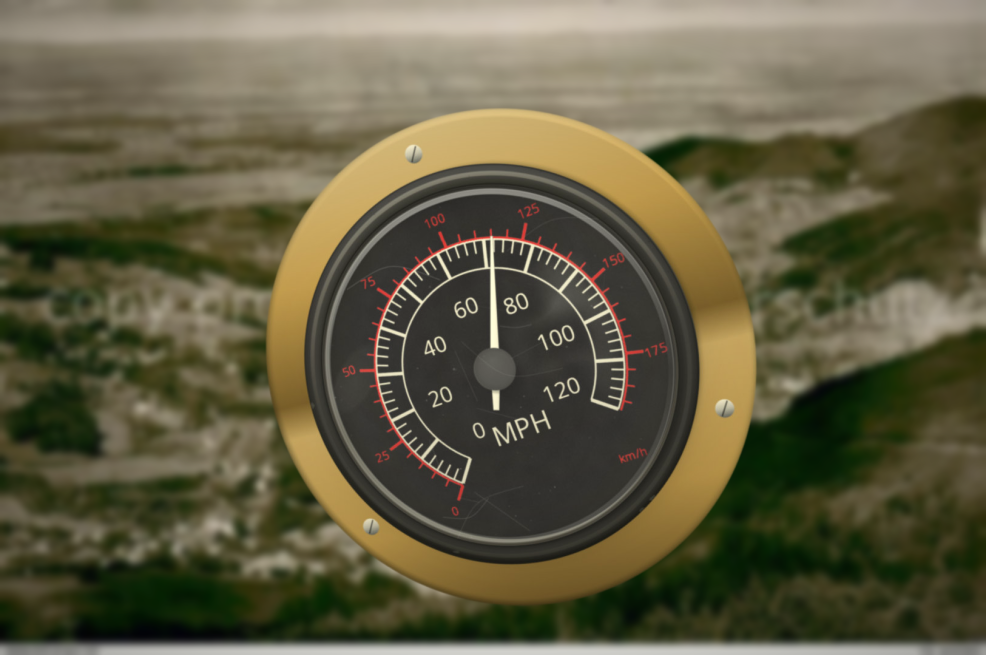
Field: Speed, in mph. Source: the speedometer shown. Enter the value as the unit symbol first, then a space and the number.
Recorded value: mph 72
